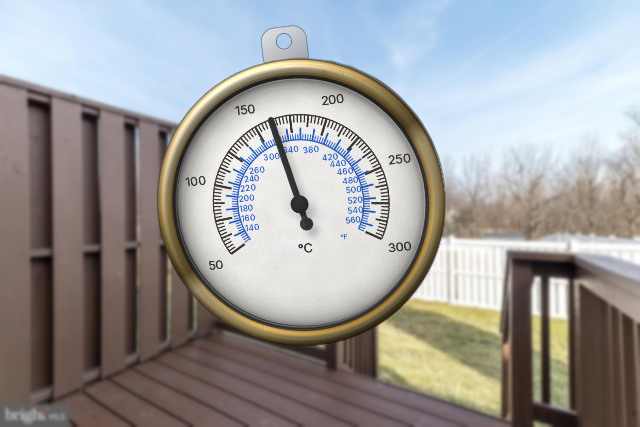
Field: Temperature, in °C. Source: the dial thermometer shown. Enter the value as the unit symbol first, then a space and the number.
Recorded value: °C 162.5
